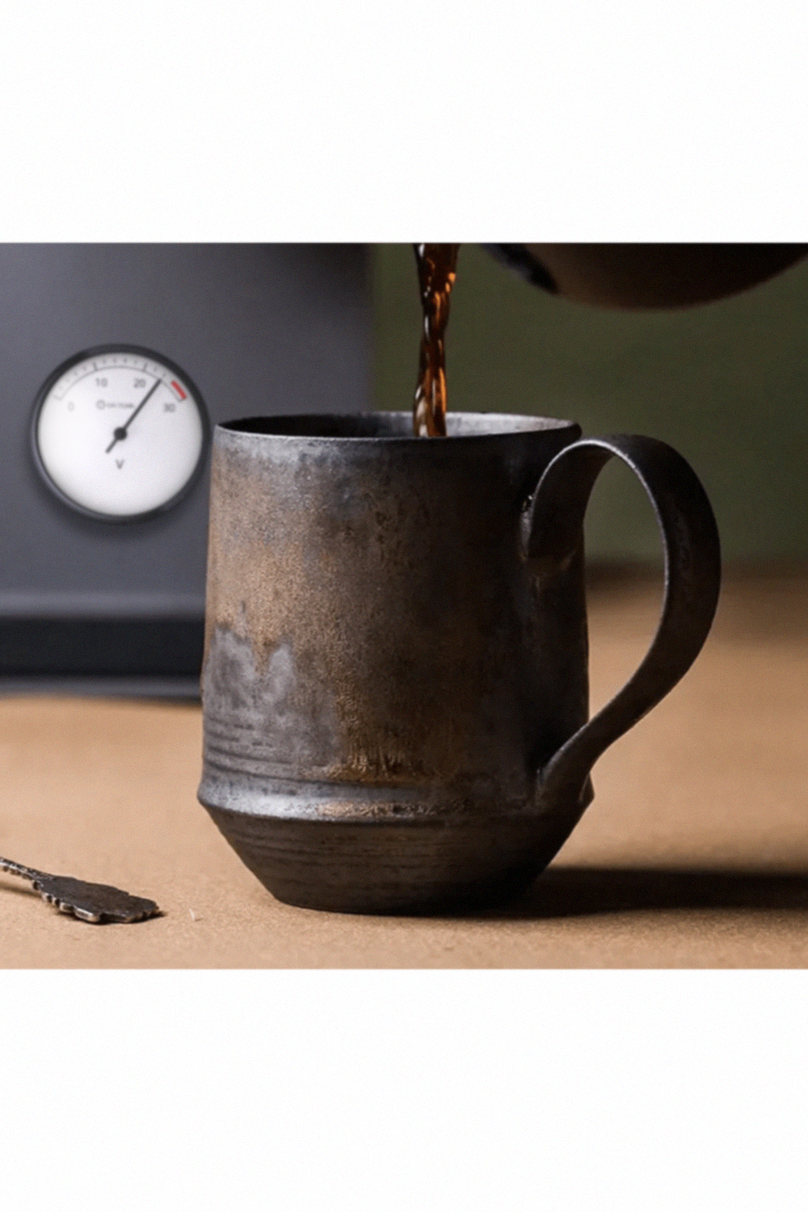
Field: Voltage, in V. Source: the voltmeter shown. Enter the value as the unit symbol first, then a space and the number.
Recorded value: V 24
